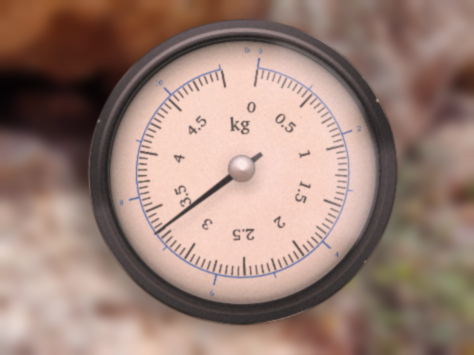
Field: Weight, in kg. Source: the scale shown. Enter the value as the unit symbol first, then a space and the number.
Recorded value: kg 3.3
